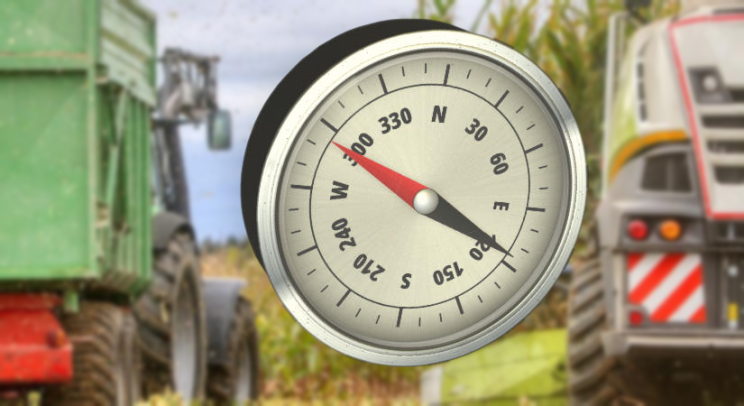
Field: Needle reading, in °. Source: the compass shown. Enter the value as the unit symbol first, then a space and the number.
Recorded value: ° 295
